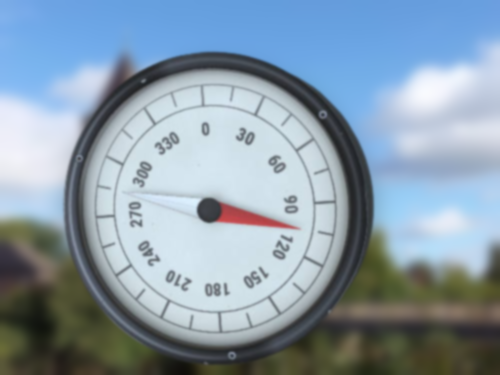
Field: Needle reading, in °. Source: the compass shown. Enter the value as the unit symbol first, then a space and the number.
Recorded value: ° 105
